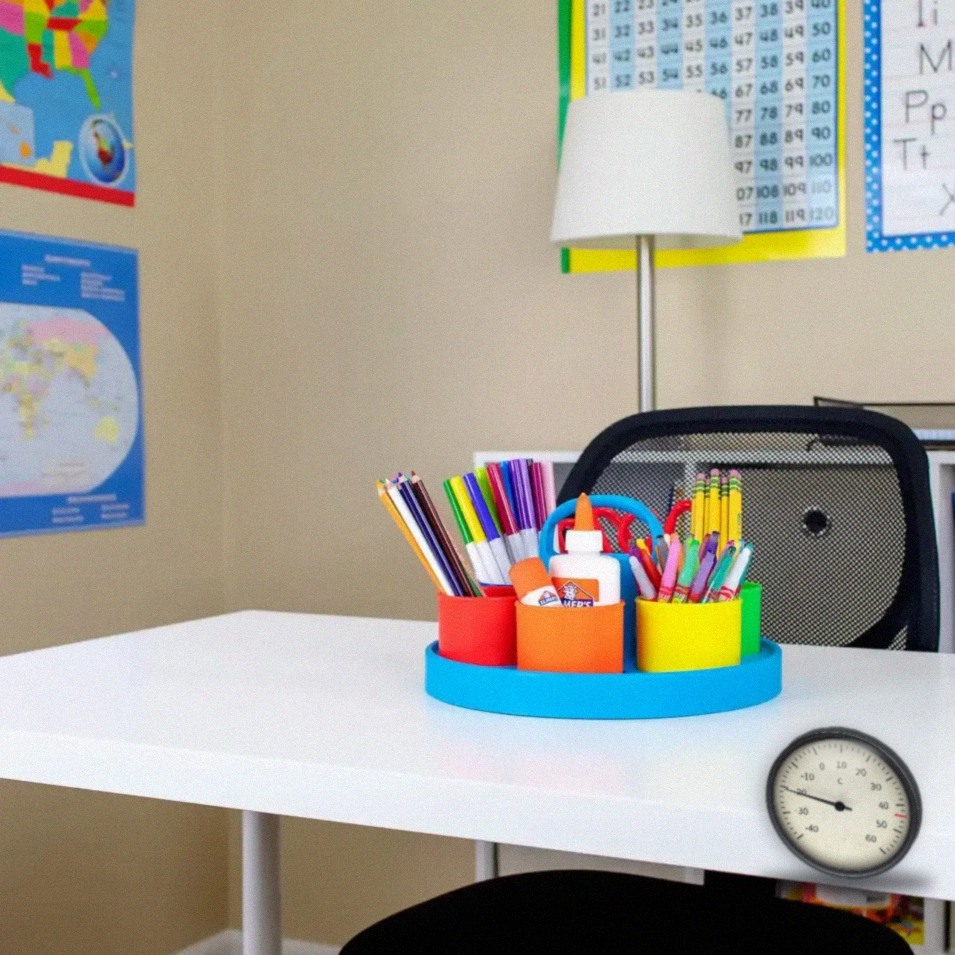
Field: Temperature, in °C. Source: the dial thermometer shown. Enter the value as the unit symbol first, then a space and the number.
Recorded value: °C -20
